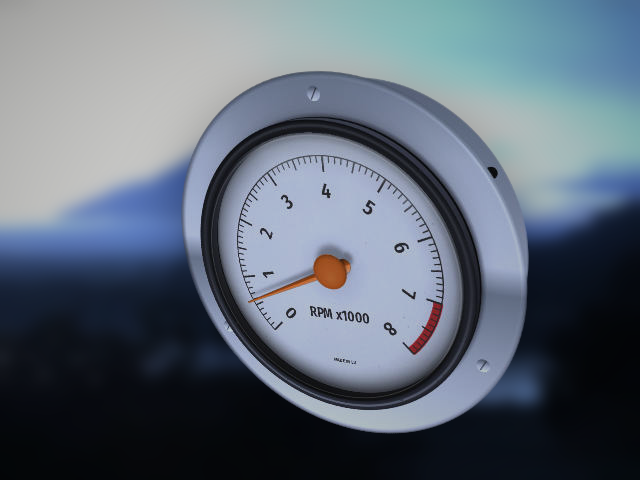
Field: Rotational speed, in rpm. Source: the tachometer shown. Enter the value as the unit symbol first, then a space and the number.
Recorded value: rpm 600
